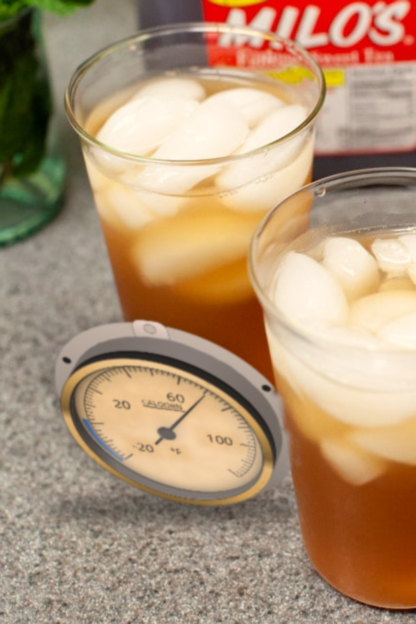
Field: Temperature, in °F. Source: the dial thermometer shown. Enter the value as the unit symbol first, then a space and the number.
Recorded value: °F 70
